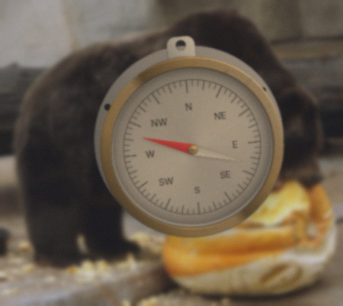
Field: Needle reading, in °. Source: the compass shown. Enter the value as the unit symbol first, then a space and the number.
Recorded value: ° 290
